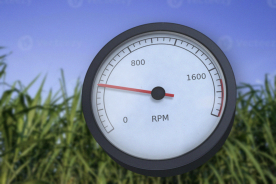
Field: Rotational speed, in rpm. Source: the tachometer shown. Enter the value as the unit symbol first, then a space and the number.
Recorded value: rpm 400
